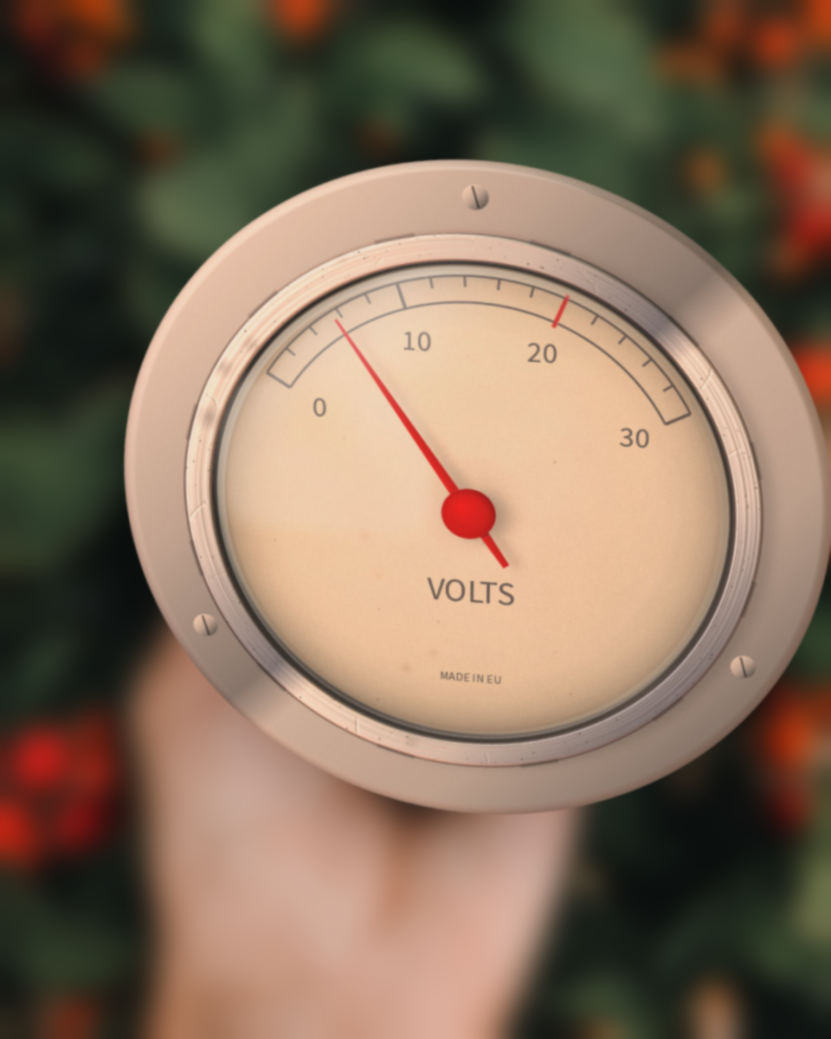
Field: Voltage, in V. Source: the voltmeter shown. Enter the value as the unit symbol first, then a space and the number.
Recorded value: V 6
